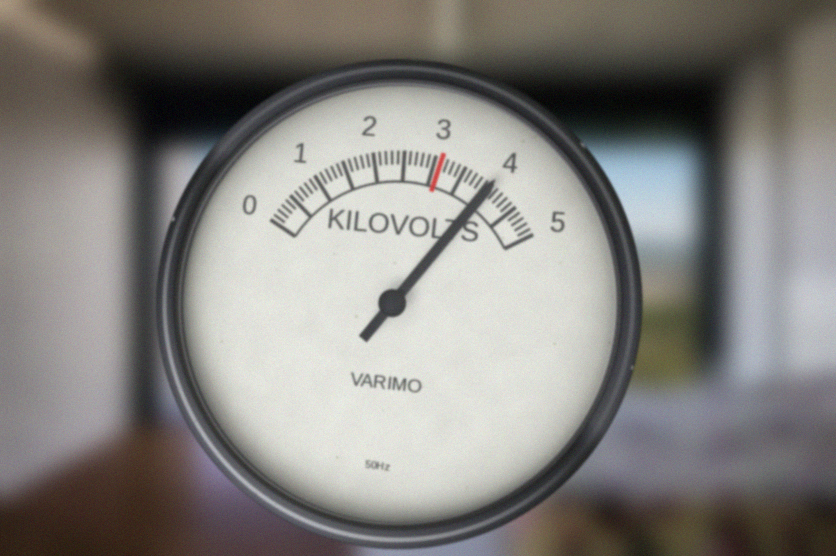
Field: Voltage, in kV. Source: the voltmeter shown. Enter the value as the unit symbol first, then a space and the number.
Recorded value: kV 4
